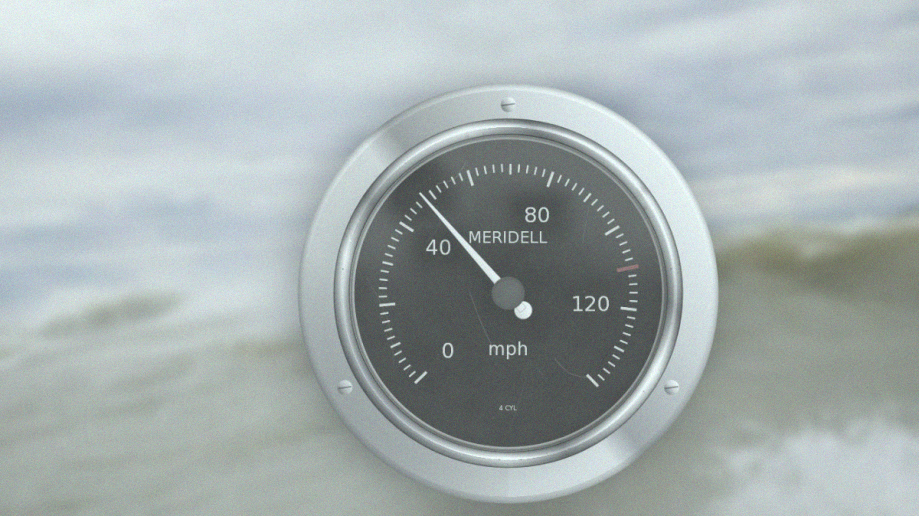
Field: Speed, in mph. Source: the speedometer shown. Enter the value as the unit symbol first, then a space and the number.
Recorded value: mph 48
